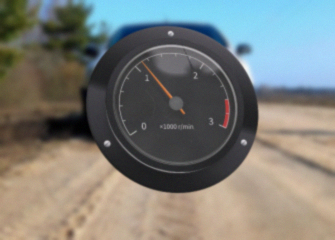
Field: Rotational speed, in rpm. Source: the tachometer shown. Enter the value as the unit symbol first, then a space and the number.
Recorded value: rpm 1100
